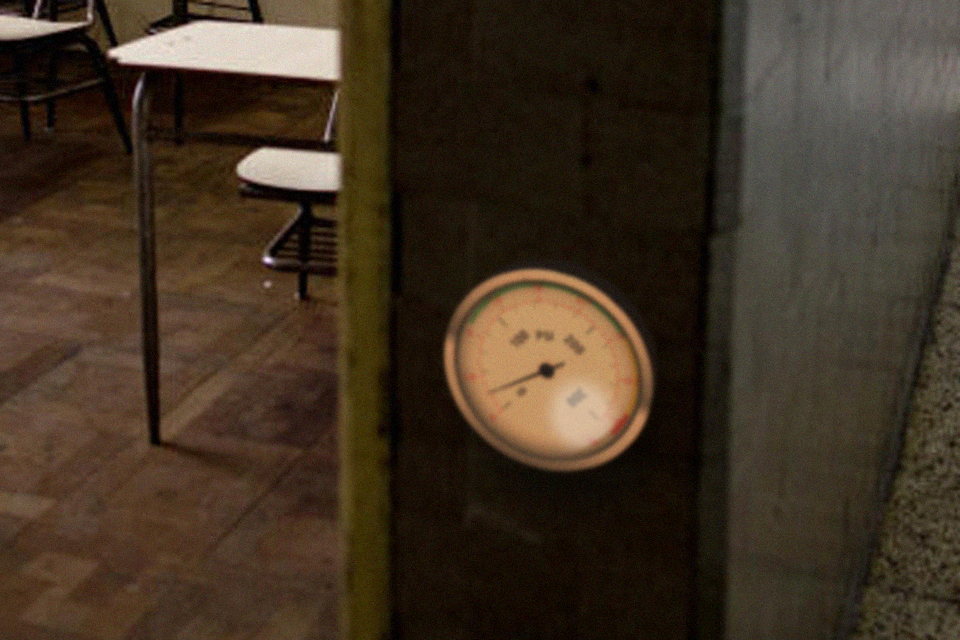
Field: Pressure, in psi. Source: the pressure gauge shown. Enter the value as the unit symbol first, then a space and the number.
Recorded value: psi 20
